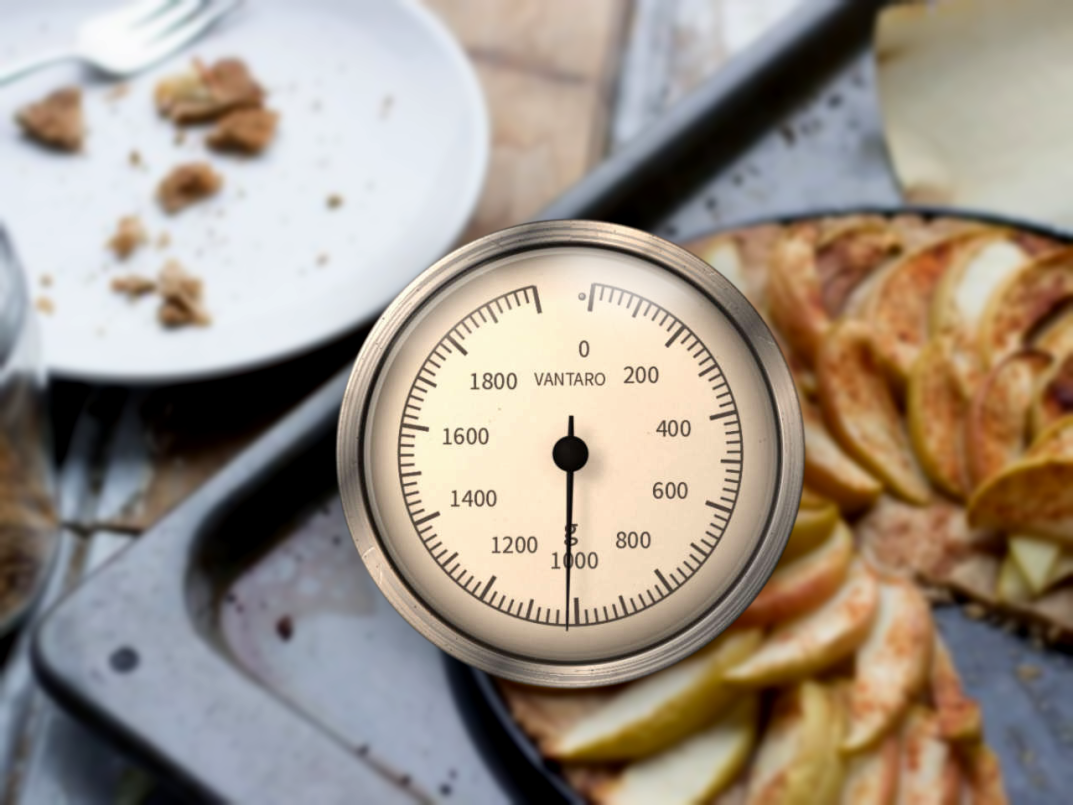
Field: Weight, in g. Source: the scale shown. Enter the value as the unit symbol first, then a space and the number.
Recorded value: g 1020
